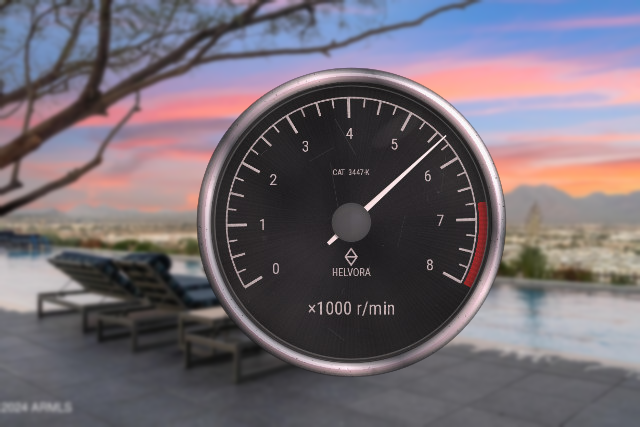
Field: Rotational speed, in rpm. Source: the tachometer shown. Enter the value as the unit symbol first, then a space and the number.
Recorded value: rpm 5625
